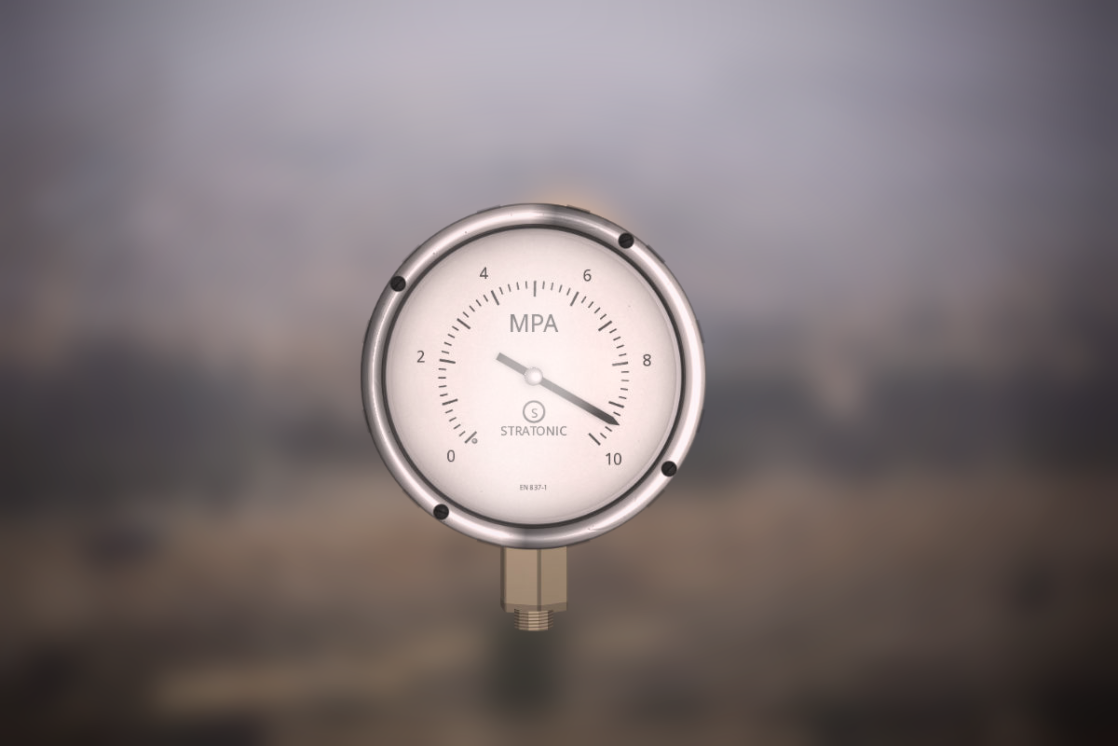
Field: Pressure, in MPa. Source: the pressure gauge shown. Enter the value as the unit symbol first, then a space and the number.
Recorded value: MPa 9.4
